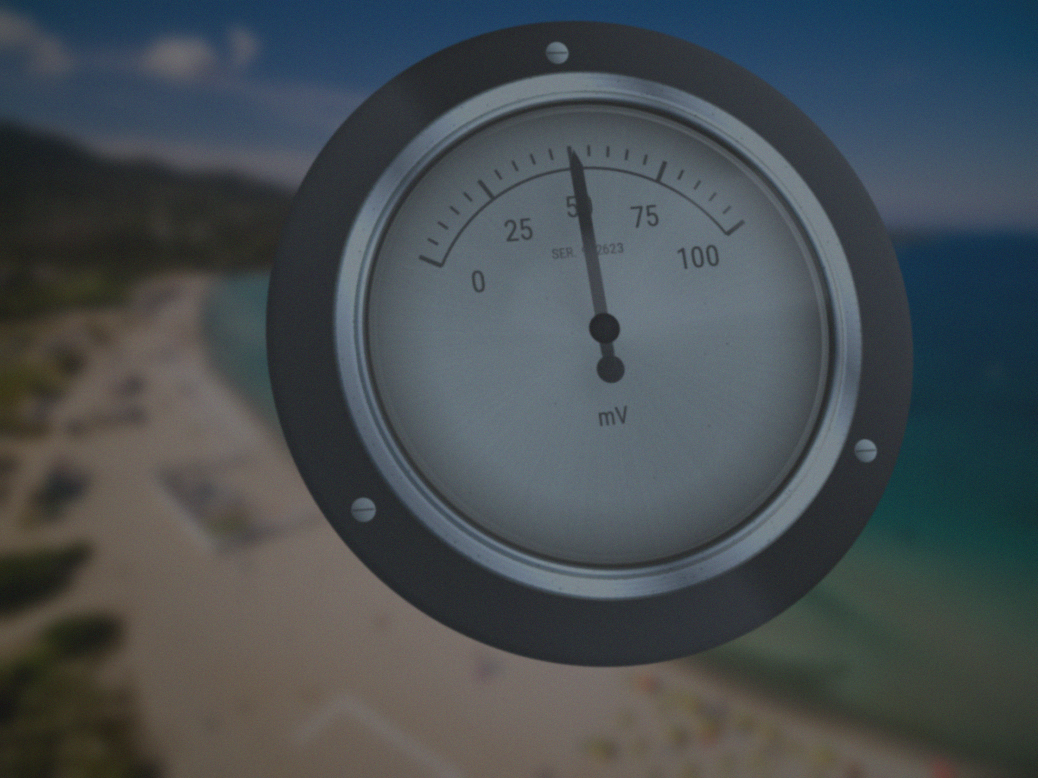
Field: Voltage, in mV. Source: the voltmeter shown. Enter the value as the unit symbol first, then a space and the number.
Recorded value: mV 50
